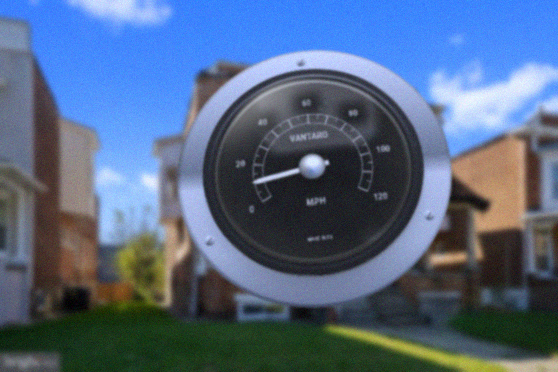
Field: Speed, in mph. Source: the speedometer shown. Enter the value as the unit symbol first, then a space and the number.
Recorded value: mph 10
